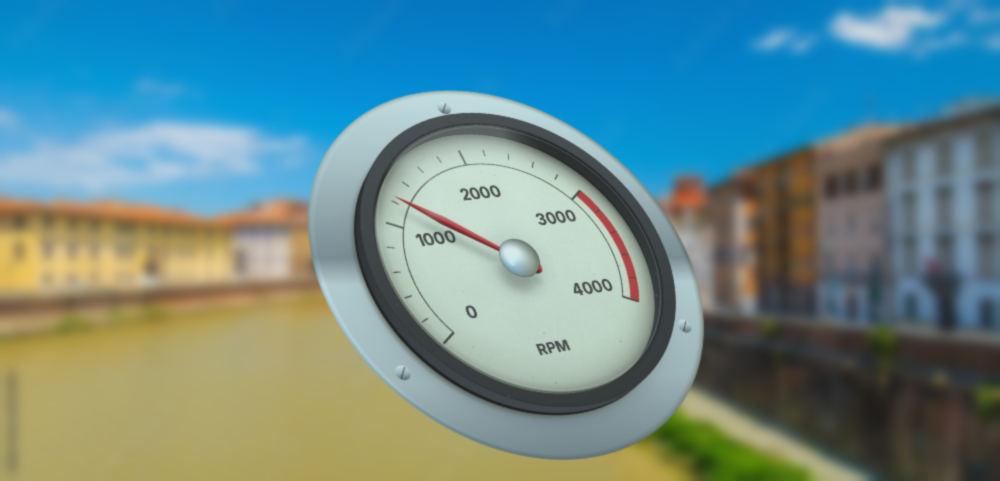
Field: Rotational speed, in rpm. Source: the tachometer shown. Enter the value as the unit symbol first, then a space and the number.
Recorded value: rpm 1200
